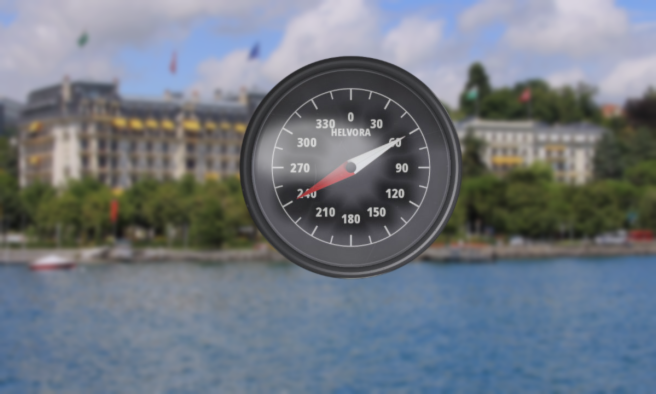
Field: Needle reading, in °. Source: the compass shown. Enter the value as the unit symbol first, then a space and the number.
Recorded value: ° 240
